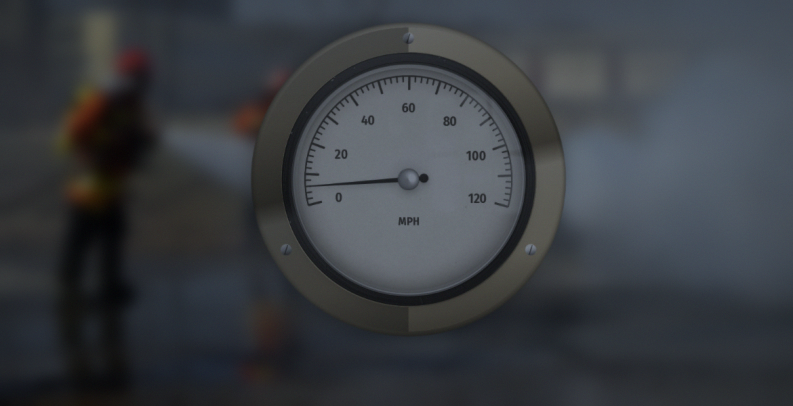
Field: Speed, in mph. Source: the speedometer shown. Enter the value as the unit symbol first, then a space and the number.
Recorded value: mph 6
